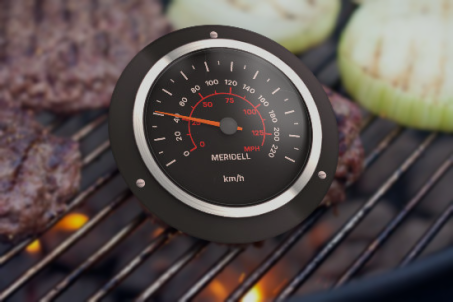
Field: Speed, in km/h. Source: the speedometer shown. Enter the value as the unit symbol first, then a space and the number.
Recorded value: km/h 40
